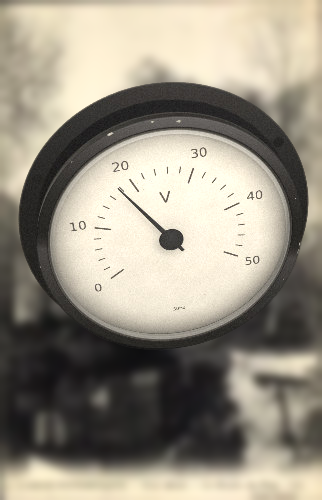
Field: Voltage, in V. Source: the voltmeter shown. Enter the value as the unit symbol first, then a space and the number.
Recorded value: V 18
